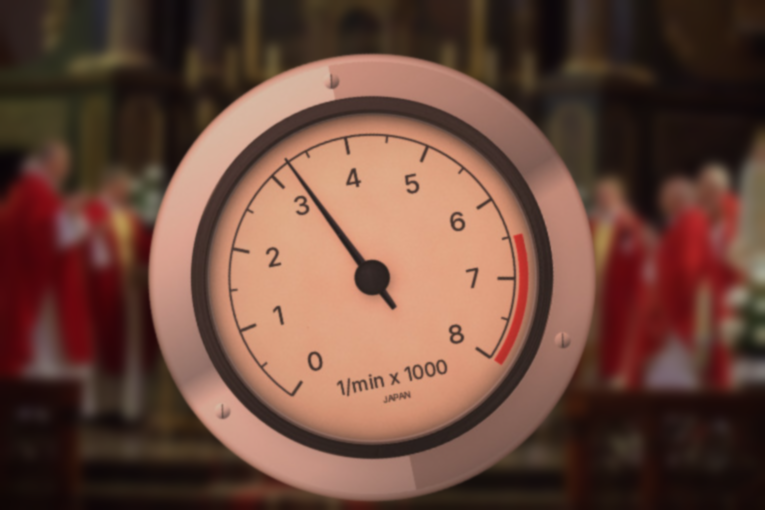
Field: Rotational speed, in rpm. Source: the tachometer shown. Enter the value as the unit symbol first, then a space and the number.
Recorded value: rpm 3250
